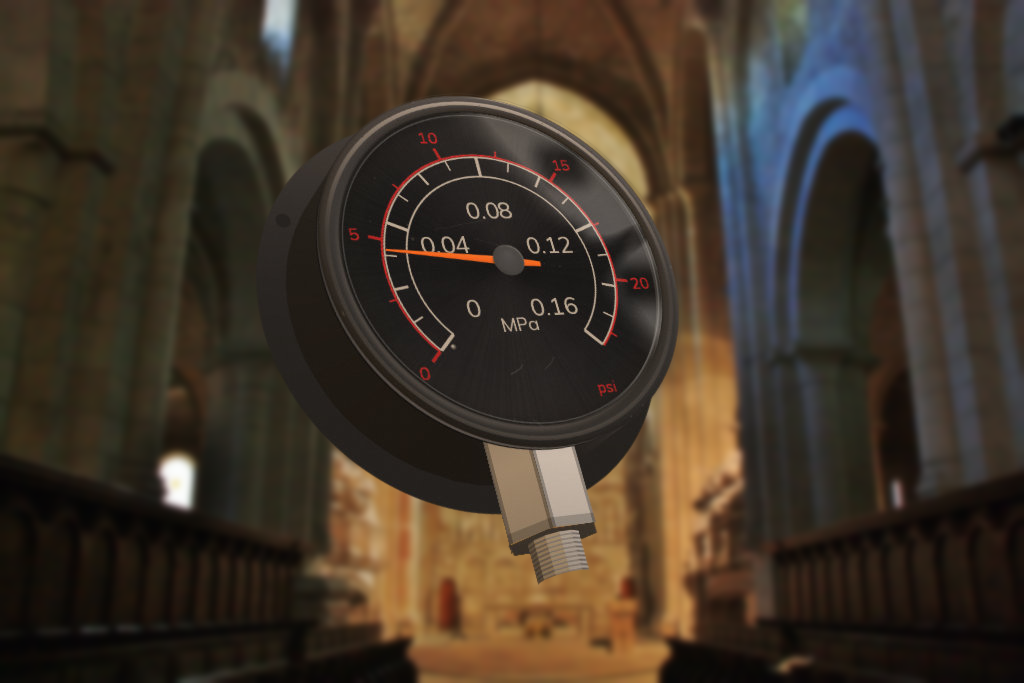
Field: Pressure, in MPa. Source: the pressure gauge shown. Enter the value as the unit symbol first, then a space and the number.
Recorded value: MPa 0.03
